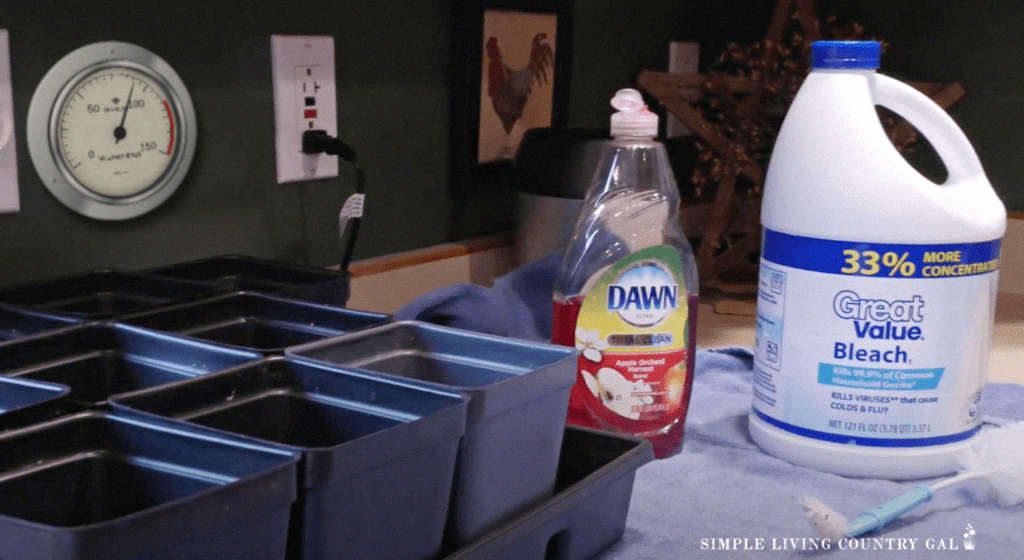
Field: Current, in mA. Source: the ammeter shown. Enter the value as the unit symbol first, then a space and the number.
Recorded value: mA 90
